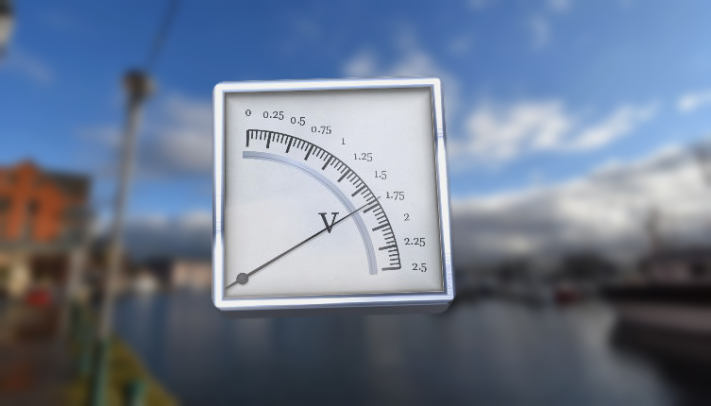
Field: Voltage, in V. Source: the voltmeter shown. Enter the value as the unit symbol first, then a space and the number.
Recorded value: V 1.7
